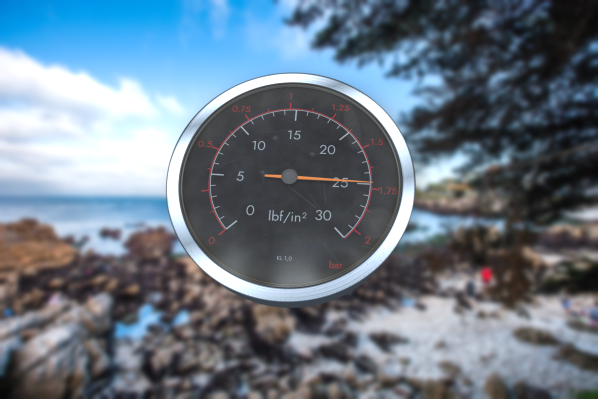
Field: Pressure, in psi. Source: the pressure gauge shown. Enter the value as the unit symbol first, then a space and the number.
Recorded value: psi 25
